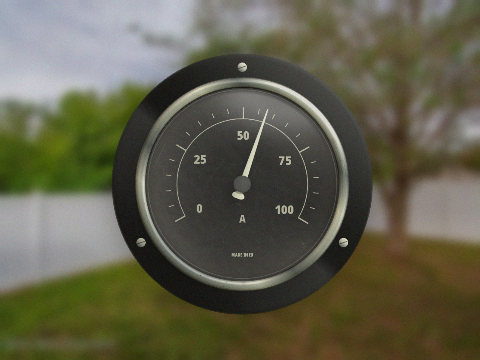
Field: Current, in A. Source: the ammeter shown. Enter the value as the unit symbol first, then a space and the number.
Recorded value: A 57.5
